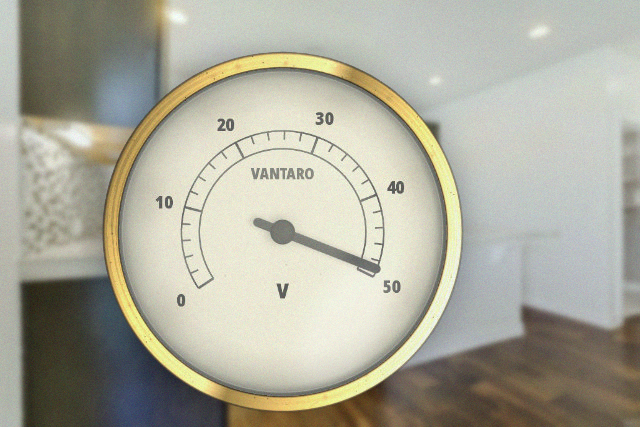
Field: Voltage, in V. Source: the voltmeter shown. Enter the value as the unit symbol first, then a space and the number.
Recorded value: V 49
